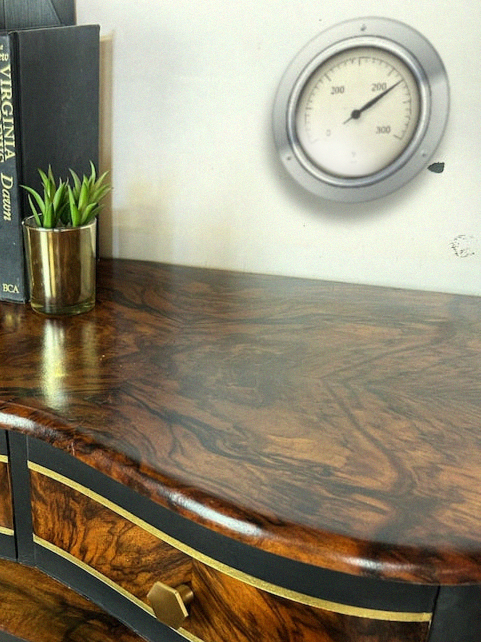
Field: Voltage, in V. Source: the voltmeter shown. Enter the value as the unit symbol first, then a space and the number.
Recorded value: V 220
